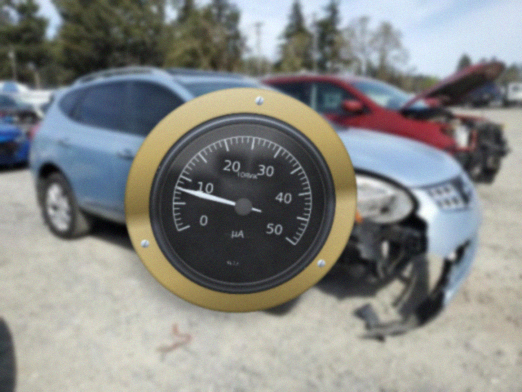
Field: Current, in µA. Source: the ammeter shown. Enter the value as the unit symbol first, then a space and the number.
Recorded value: µA 8
